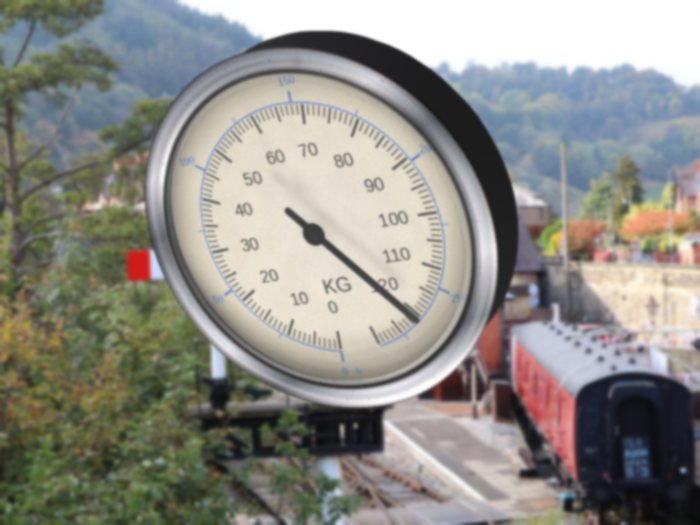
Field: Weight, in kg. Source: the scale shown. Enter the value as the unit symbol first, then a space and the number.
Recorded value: kg 120
